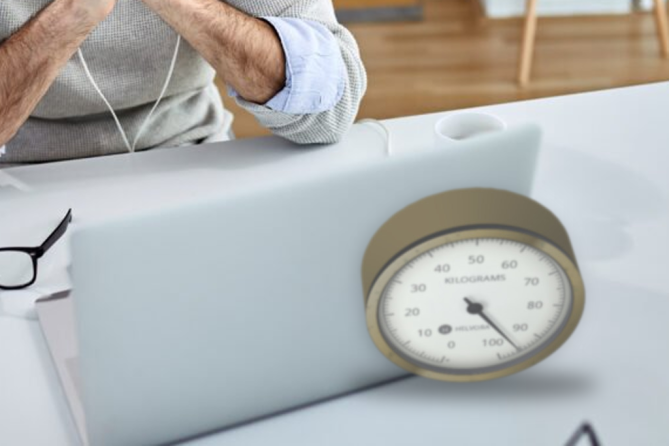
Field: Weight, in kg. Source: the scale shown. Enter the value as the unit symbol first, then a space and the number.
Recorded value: kg 95
